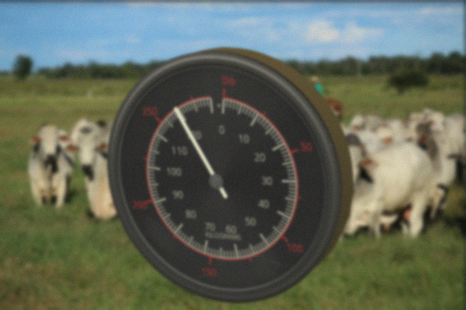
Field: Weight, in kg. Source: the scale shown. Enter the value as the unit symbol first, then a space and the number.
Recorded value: kg 120
